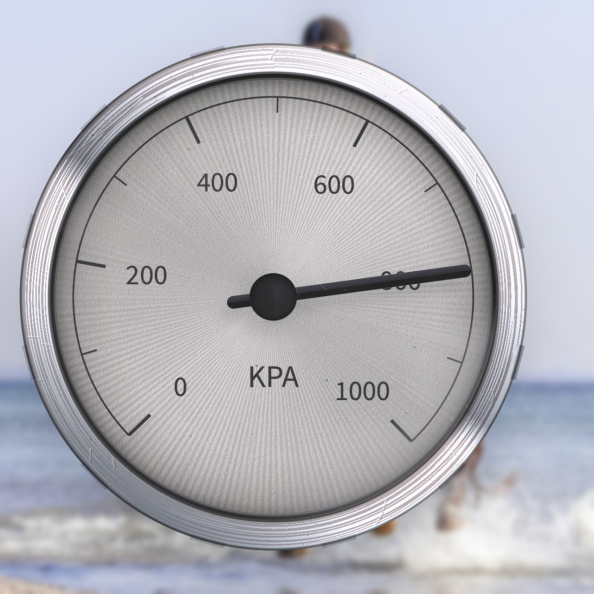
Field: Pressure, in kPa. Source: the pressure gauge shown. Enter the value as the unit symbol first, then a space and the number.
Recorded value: kPa 800
